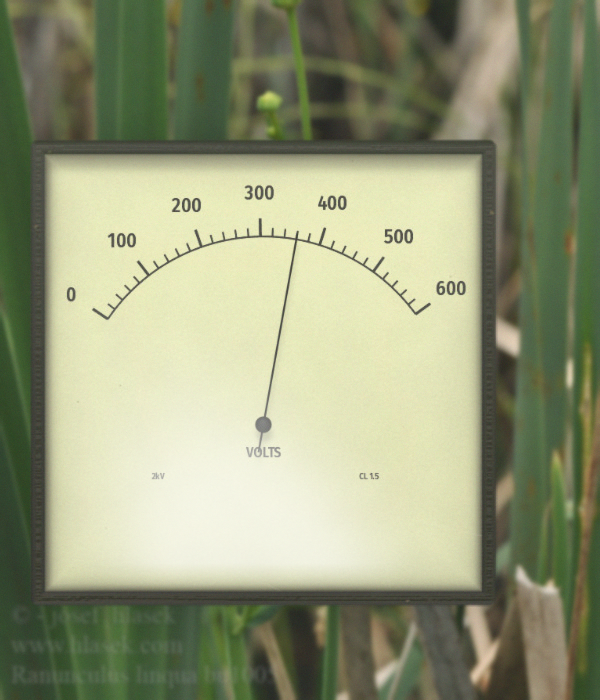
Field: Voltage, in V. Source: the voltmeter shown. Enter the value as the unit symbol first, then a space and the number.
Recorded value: V 360
